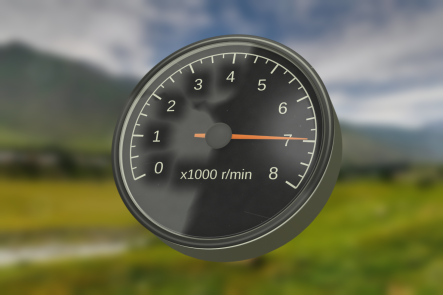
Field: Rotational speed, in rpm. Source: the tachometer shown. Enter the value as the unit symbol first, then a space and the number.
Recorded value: rpm 7000
